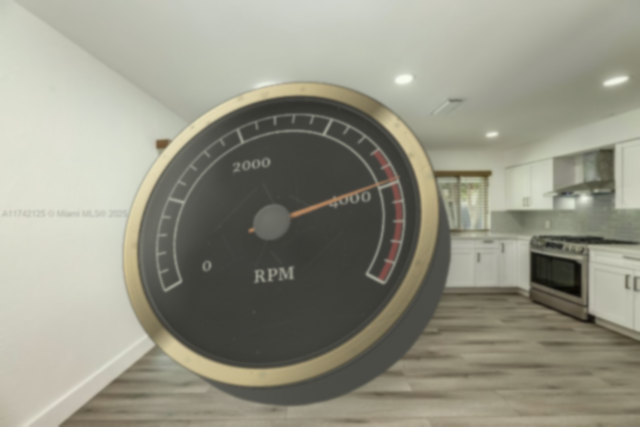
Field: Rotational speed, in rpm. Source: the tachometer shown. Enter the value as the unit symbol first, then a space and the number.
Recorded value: rpm 4000
